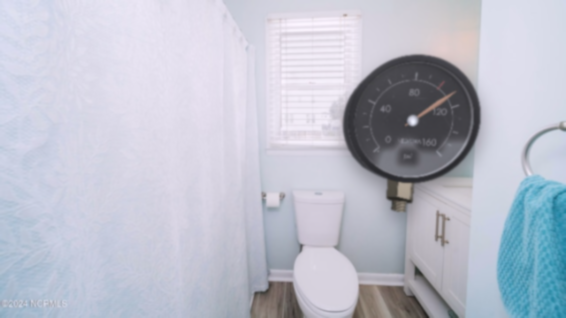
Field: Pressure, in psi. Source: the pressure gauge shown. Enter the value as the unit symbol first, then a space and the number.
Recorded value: psi 110
